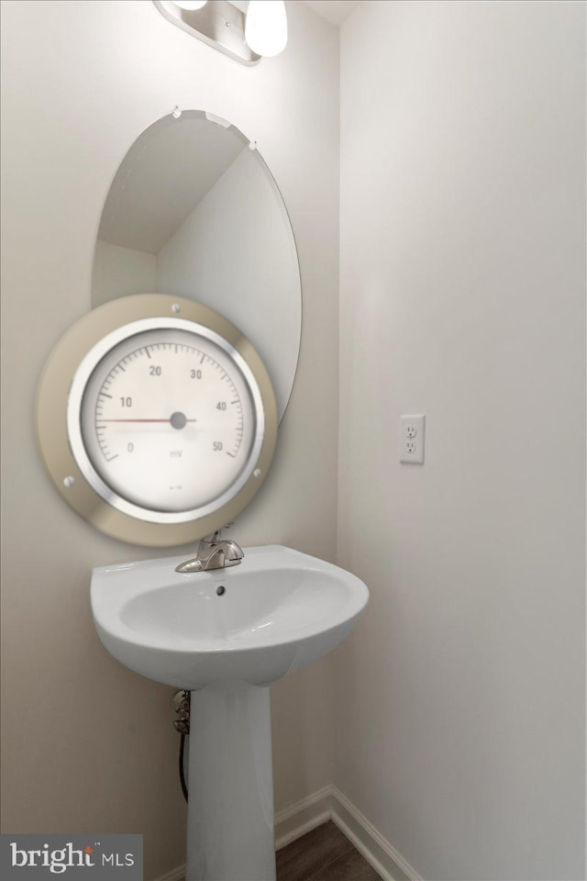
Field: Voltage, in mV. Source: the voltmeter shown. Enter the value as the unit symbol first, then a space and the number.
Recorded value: mV 6
